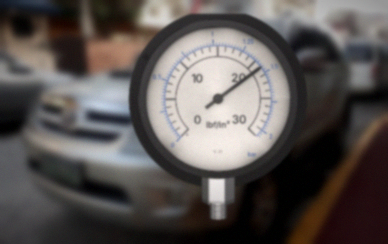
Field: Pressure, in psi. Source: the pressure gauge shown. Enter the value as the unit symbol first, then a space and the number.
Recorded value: psi 21
